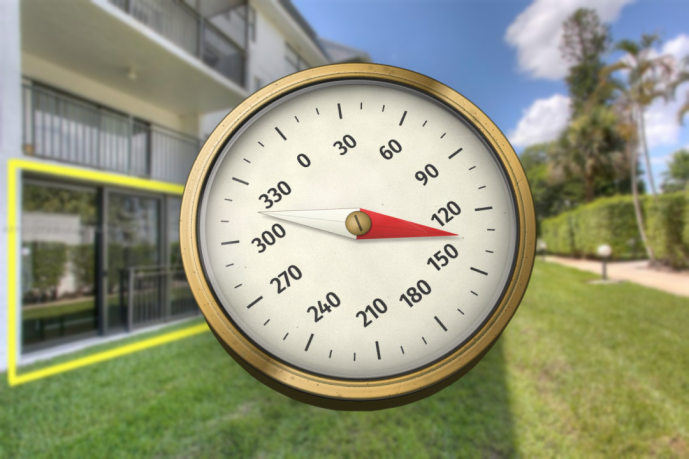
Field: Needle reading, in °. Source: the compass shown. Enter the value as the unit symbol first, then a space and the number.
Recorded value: ° 135
